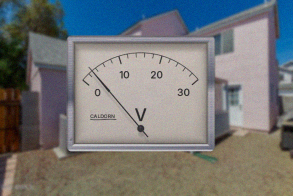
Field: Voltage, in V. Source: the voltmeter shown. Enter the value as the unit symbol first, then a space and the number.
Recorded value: V 3
